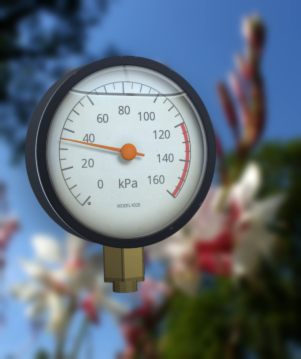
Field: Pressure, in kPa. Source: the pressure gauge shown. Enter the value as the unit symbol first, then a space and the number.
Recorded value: kPa 35
